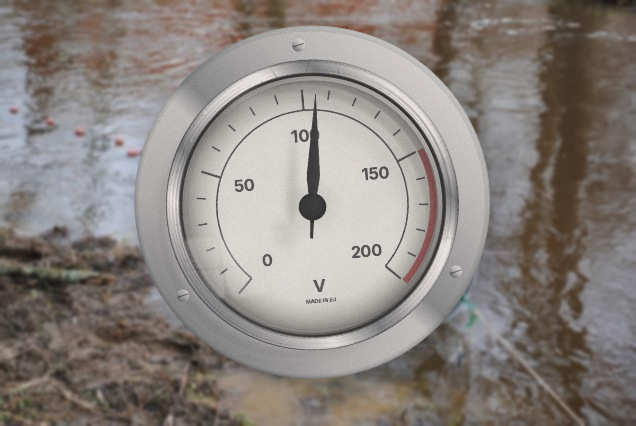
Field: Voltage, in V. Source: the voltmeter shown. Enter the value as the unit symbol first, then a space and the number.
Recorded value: V 105
